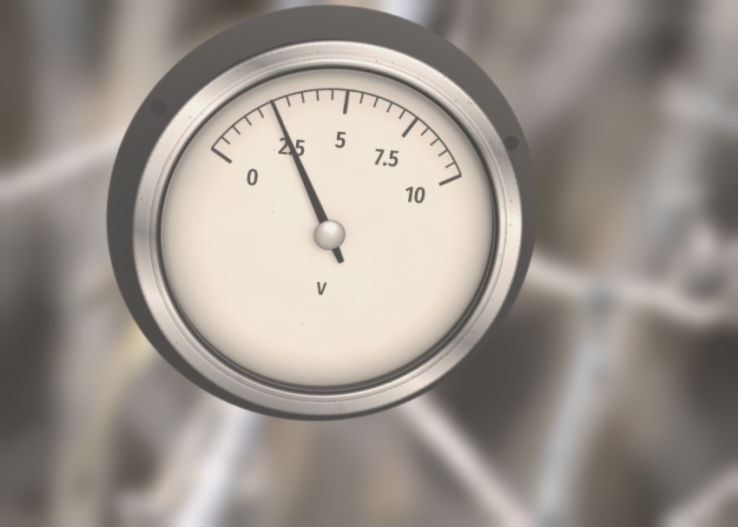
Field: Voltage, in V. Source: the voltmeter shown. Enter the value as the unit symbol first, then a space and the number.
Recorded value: V 2.5
